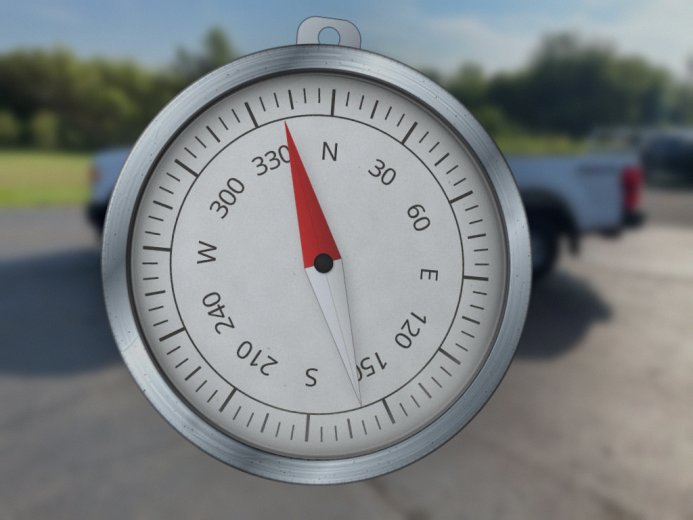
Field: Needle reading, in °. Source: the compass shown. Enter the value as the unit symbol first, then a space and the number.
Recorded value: ° 340
